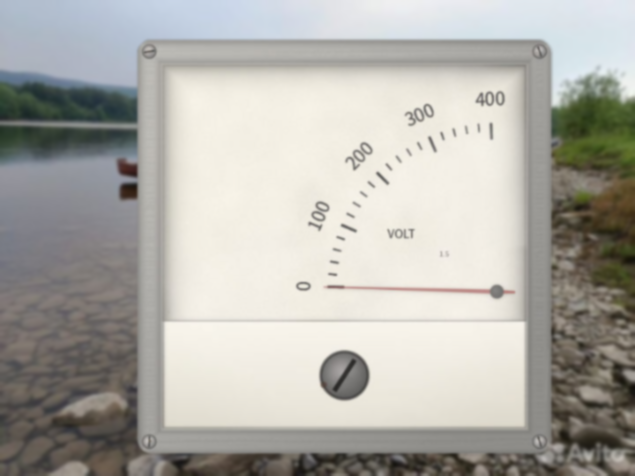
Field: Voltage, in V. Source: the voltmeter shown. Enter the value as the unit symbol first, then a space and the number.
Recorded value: V 0
